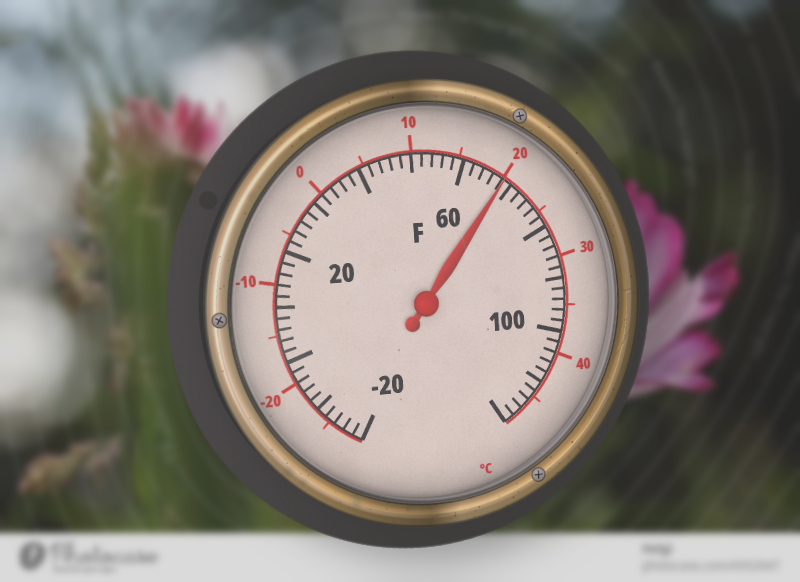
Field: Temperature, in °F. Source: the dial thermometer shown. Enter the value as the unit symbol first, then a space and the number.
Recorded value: °F 68
